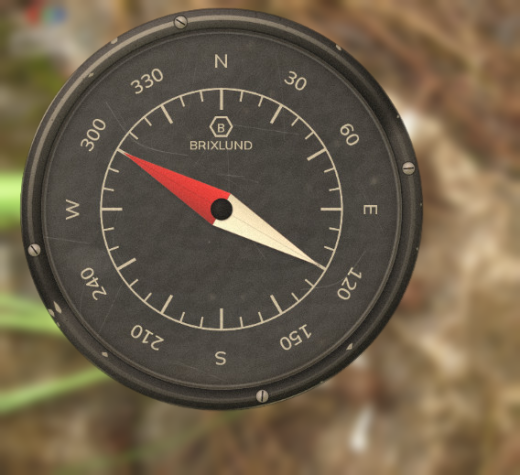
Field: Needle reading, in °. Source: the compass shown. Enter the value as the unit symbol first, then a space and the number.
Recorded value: ° 300
